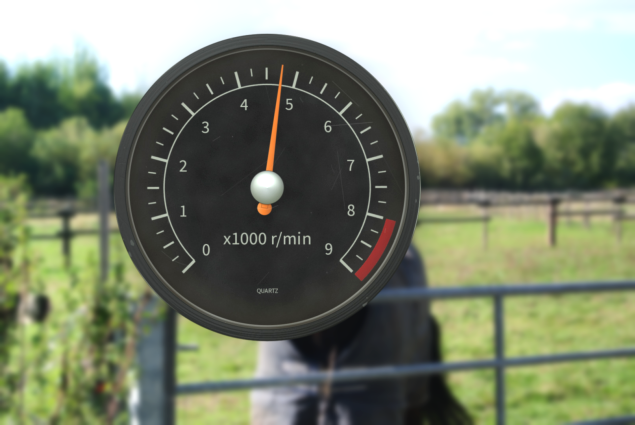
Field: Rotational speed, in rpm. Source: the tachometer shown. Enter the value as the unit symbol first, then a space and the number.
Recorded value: rpm 4750
